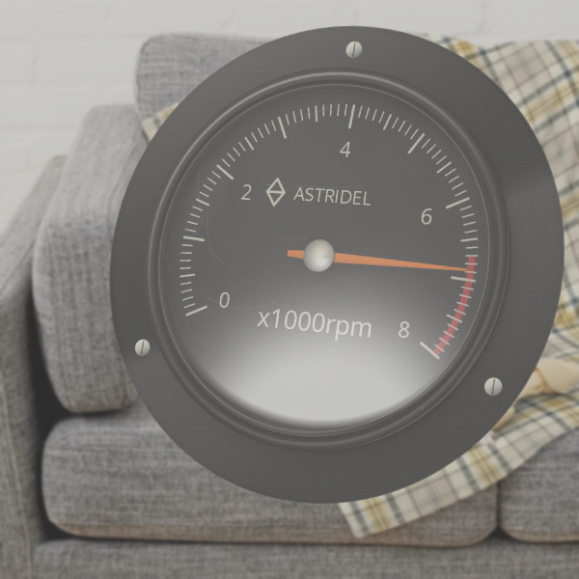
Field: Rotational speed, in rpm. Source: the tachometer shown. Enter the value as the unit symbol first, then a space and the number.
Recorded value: rpm 6900
